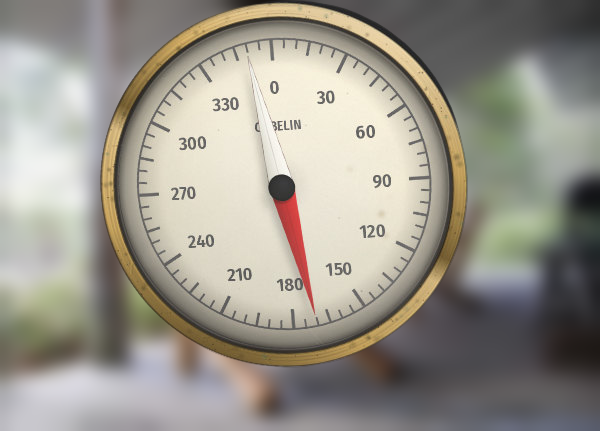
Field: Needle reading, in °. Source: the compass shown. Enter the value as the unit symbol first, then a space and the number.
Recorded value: ° 170
